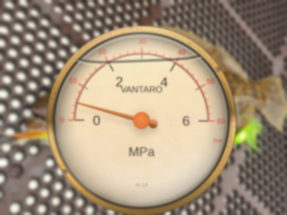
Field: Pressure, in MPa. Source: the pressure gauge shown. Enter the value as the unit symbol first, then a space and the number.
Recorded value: MPa 0.5
